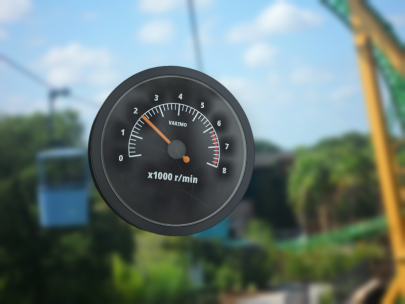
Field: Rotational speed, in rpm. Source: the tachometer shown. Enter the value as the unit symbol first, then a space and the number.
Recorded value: rpm 2000
